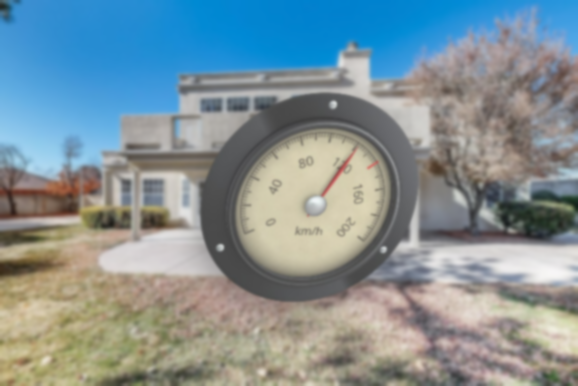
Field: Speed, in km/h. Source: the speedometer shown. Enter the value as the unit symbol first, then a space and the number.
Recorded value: km/h 120
